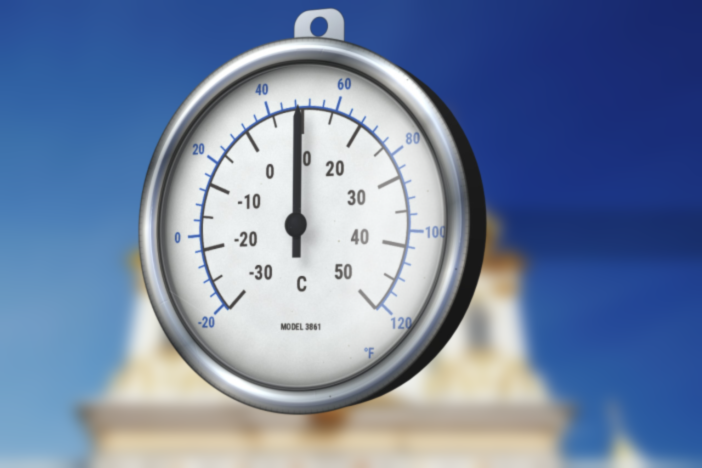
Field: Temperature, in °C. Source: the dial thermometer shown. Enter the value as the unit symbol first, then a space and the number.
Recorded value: °C 10
